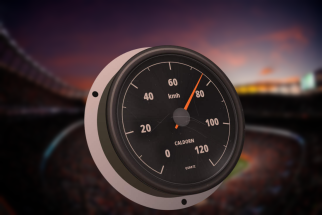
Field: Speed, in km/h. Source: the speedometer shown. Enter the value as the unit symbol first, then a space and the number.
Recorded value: km/h 75
